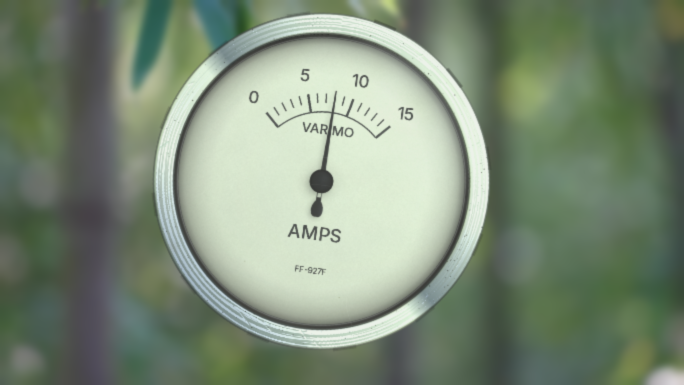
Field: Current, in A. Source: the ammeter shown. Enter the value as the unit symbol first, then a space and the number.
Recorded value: A 8
